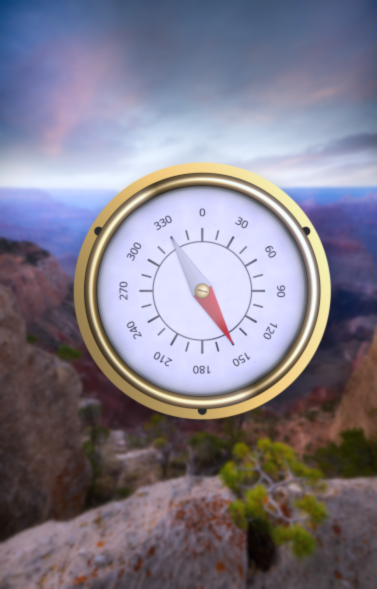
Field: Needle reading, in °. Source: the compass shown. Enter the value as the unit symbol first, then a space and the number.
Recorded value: ° 150
